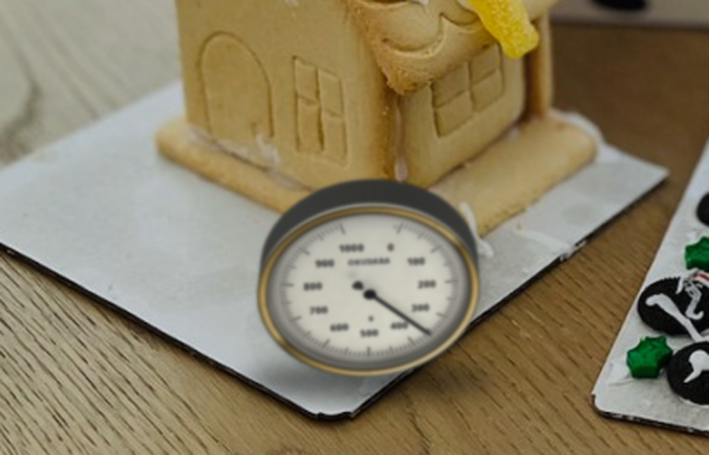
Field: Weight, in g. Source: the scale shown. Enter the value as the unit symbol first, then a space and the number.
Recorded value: g 350
